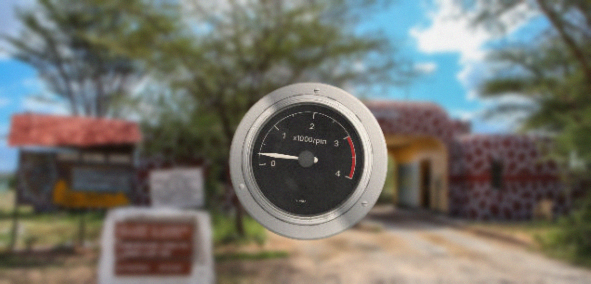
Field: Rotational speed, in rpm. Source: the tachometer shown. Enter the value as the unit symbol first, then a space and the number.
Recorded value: rpm 250
